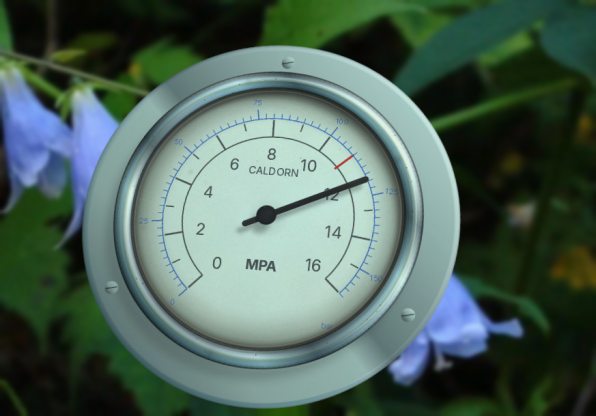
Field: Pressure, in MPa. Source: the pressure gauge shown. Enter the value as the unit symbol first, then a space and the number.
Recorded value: MPa 12
